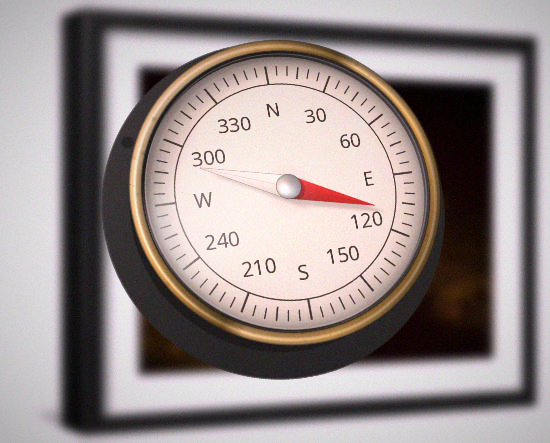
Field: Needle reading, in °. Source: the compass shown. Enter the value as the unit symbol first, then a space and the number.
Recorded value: ° 110
